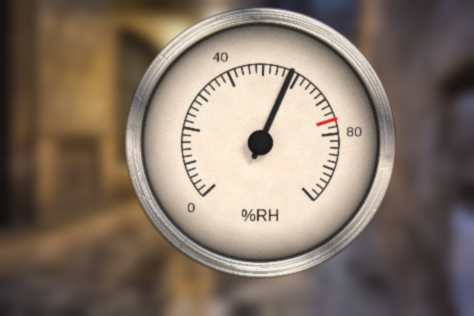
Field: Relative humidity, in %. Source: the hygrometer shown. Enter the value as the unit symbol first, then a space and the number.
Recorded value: % 58
